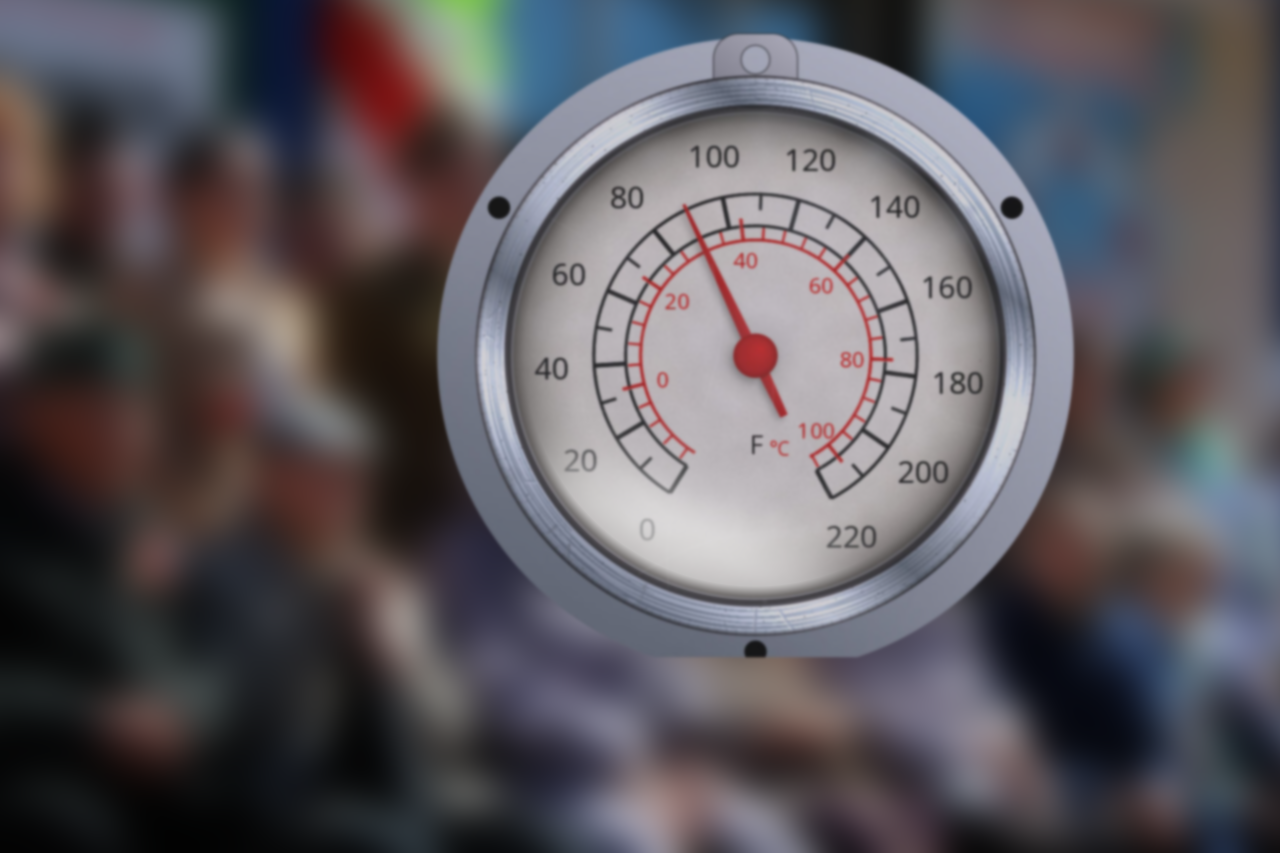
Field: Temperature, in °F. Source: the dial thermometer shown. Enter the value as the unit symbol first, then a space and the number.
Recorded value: °F 90
